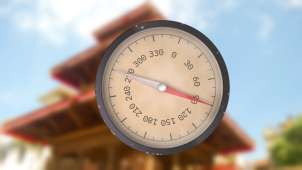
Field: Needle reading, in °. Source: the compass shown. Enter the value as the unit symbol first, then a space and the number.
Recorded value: ° 90
